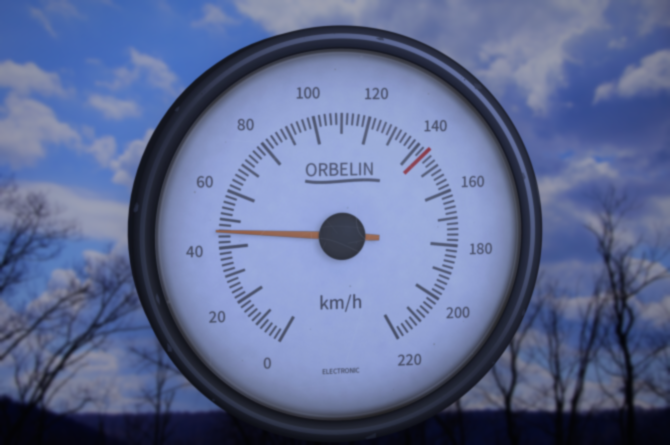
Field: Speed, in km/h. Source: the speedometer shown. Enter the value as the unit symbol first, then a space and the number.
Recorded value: km/h 46
